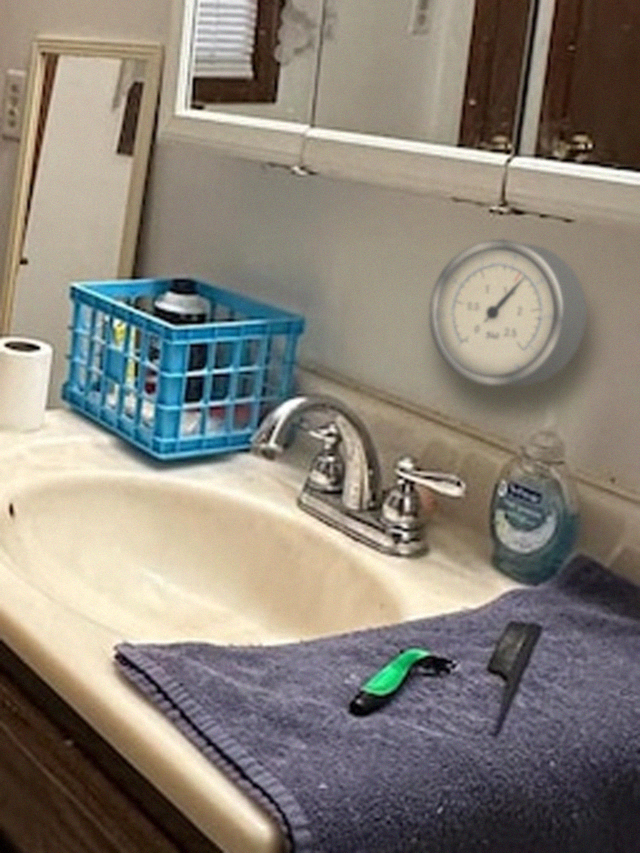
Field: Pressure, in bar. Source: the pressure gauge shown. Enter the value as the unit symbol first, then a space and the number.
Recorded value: bar 1.6
